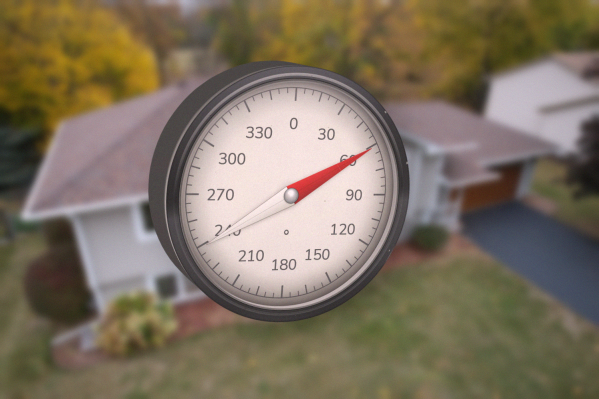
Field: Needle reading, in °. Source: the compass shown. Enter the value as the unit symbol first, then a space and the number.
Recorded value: ° 60
